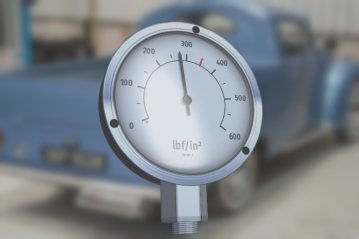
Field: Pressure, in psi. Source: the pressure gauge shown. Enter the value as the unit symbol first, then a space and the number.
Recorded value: psi 275
